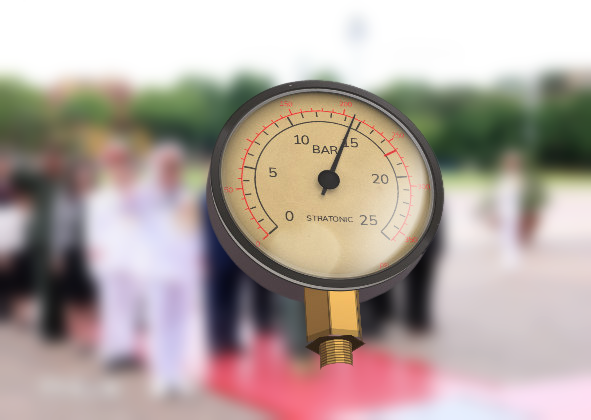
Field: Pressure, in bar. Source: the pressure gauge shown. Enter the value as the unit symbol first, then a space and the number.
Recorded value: bar 14.5
